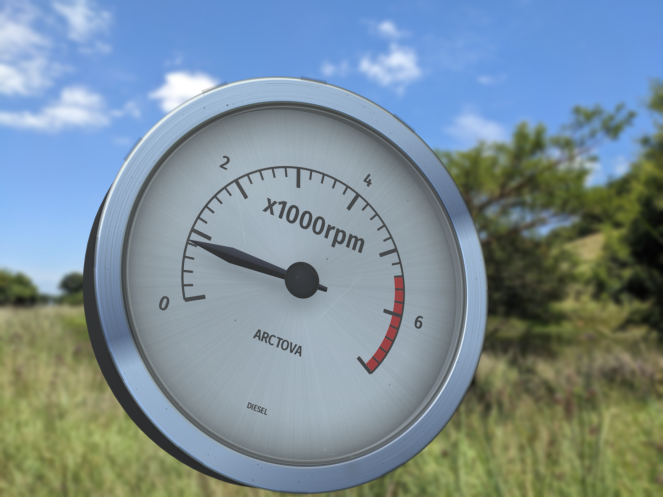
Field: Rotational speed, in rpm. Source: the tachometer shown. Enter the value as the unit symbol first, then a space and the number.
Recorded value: rpm 800
